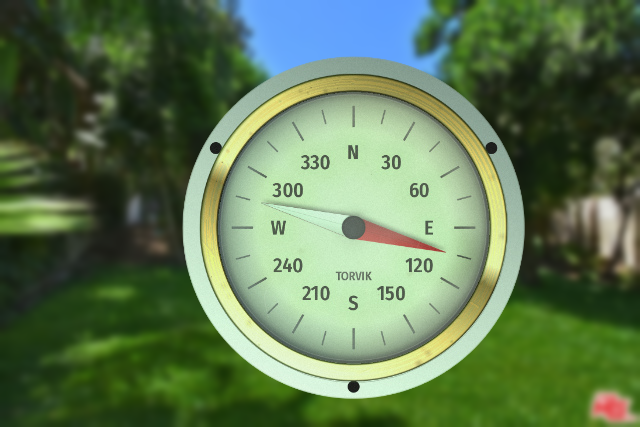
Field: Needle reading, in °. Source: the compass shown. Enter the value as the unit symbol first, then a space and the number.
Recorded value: ° 105
